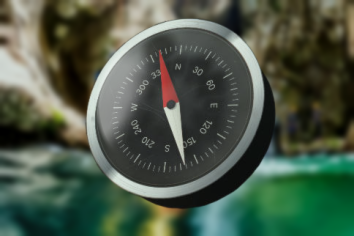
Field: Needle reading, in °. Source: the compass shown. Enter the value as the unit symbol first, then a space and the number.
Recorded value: ° 340
